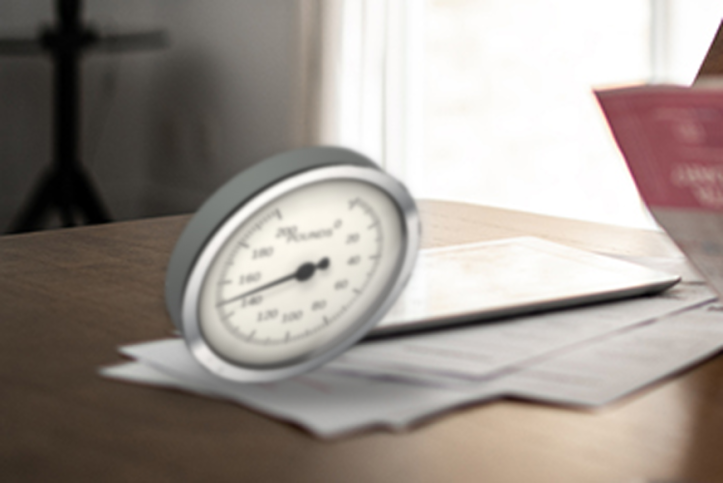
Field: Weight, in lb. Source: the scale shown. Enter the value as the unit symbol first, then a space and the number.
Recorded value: lb 150
